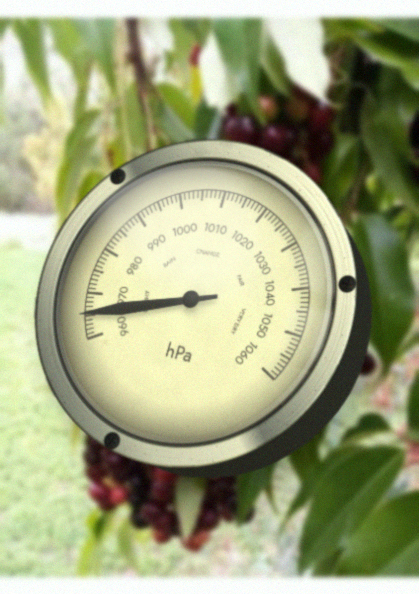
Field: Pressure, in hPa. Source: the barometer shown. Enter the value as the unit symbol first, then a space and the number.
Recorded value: hPa 965
